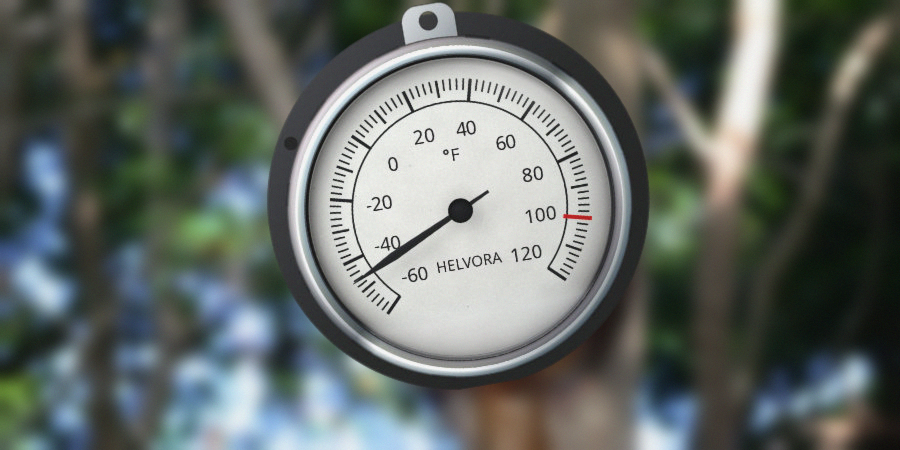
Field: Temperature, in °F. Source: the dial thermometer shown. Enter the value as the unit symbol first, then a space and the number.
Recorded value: °F -46
